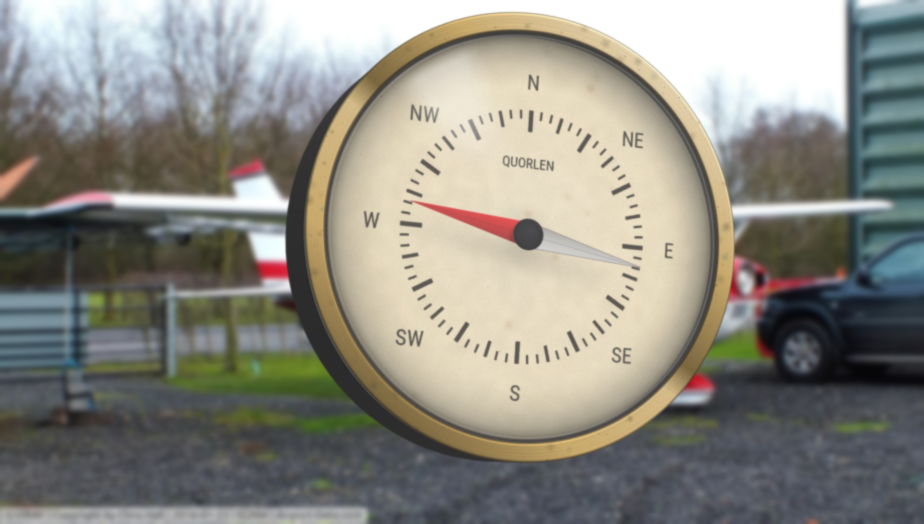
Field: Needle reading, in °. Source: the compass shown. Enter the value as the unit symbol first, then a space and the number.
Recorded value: ° 280
